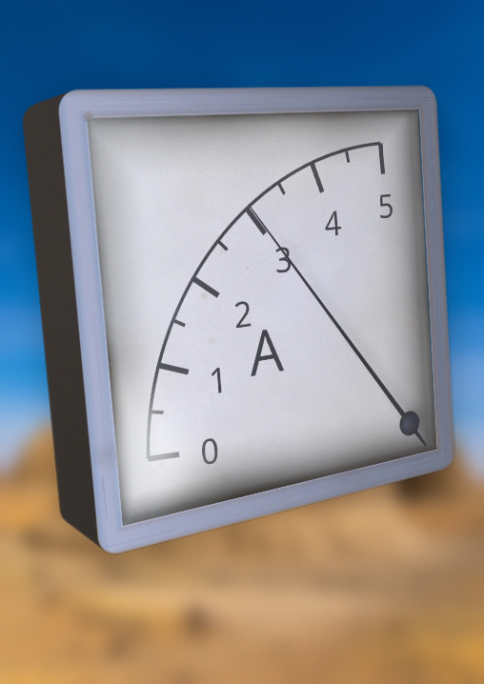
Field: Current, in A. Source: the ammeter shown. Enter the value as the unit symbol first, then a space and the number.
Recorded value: A 3
